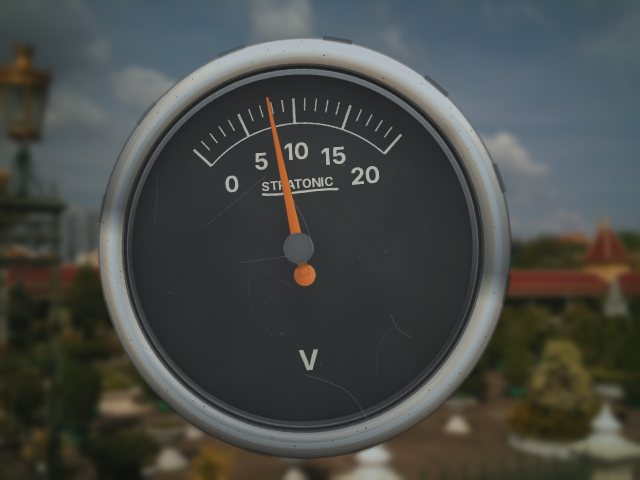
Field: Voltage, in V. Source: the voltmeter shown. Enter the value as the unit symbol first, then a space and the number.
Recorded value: V 8
